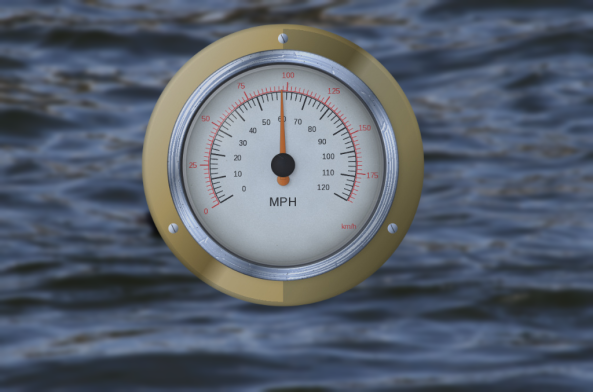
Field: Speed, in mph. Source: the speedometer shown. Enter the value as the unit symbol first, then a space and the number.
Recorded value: mph 60
